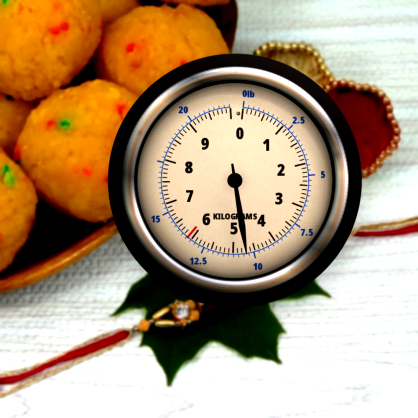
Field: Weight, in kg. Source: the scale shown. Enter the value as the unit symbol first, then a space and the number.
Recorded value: kg 4.7
